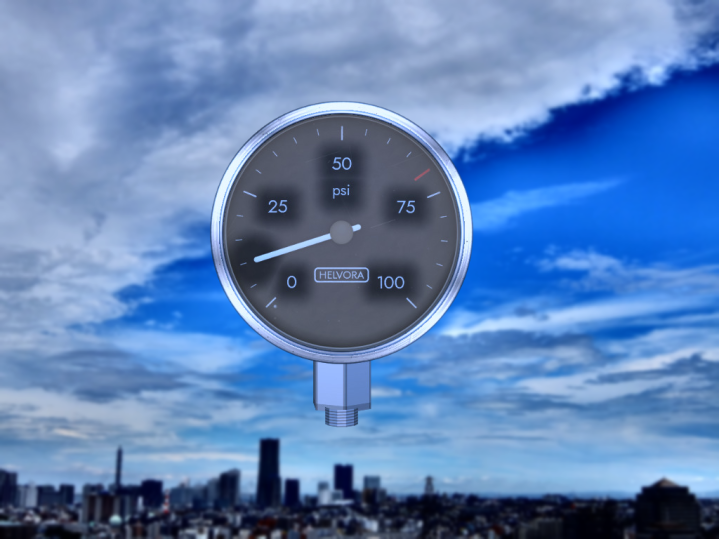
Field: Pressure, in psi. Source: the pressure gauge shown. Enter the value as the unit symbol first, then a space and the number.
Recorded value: psi 10
